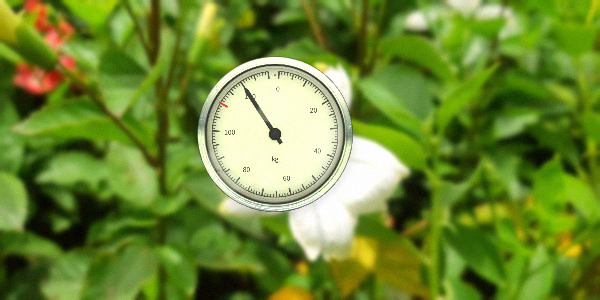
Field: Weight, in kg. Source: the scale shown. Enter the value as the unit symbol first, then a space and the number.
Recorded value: kg 120
